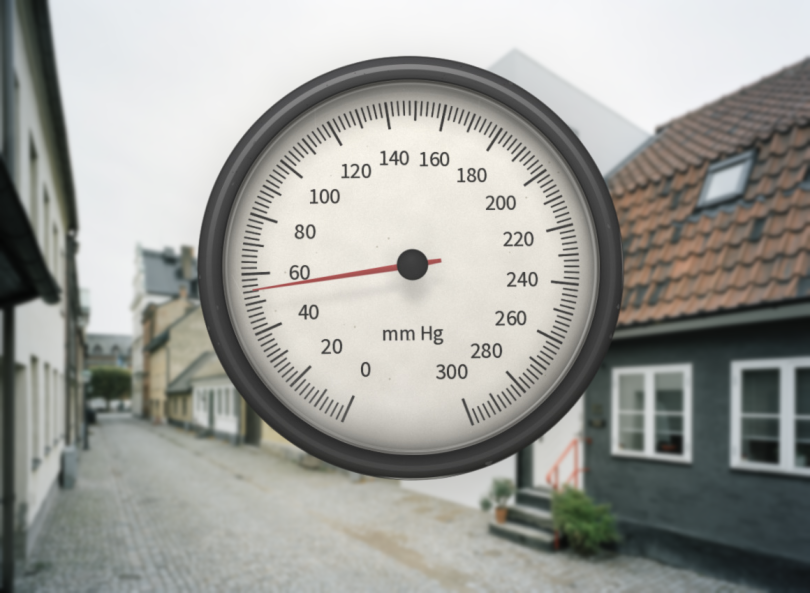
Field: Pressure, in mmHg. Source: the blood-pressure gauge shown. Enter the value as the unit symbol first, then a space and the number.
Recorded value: mmHg 54
